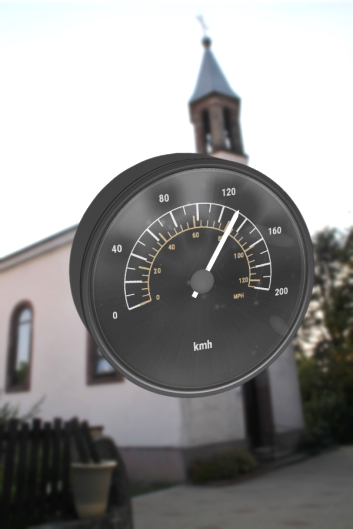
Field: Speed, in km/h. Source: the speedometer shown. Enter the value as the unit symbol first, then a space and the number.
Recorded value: km/h 130
